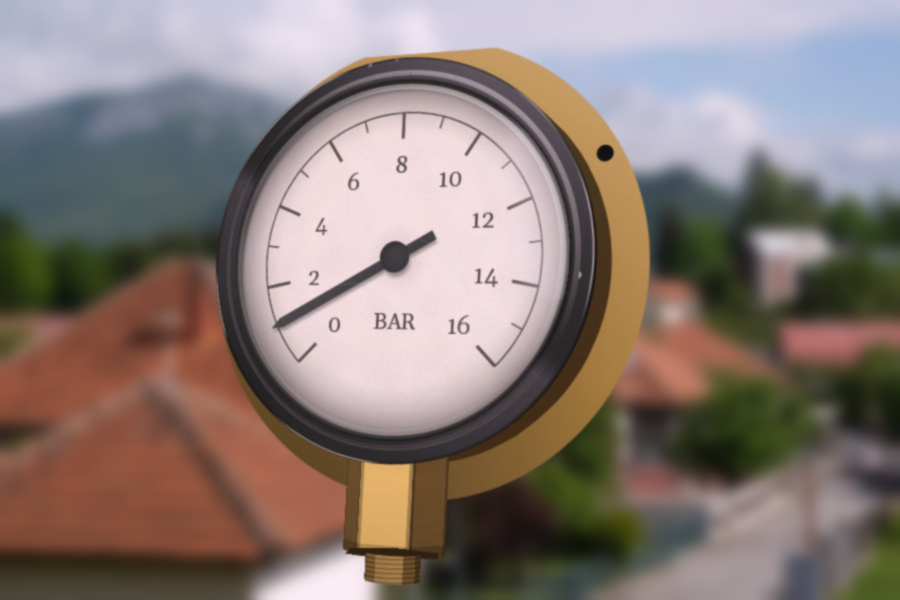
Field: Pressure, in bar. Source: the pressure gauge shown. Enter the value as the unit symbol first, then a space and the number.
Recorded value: bar 1
